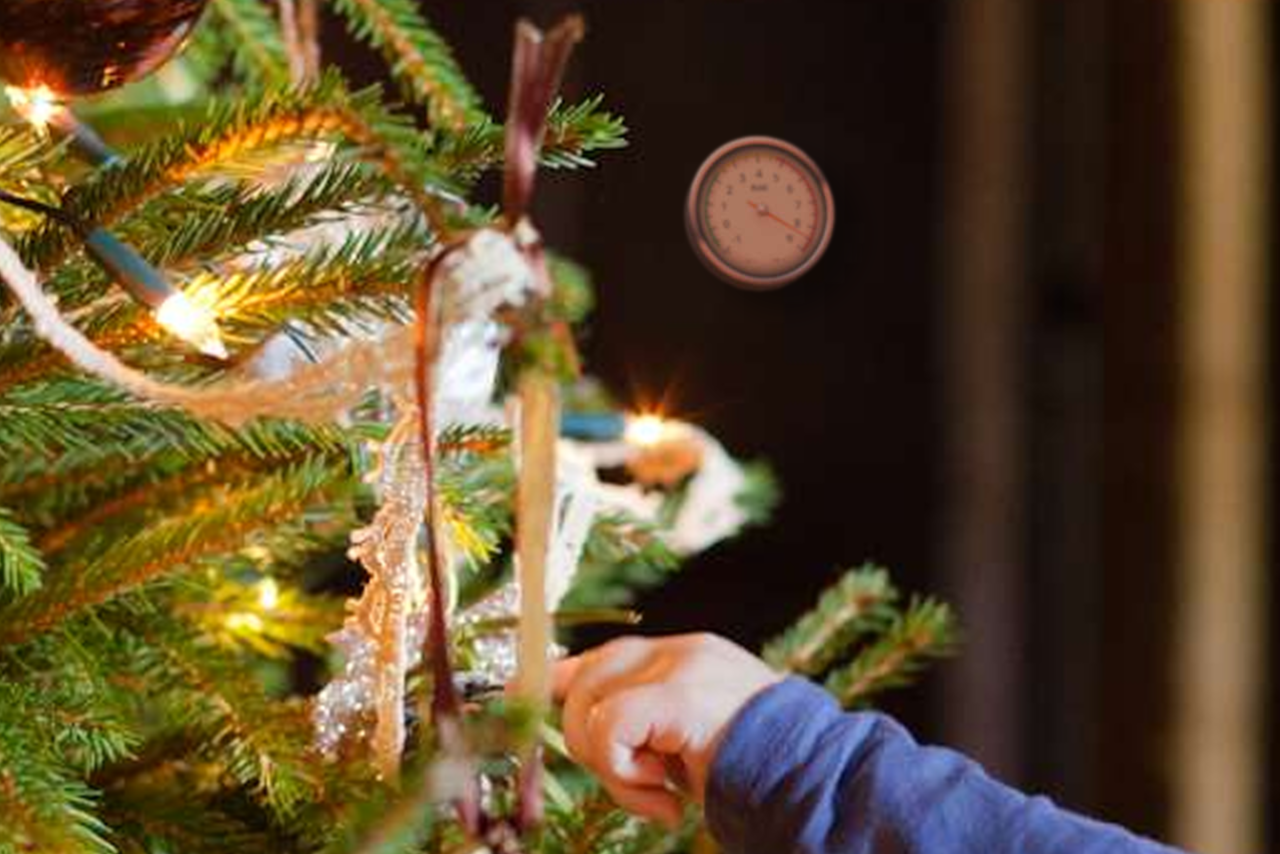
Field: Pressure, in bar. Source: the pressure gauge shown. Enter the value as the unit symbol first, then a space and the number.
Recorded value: bar 8.5
